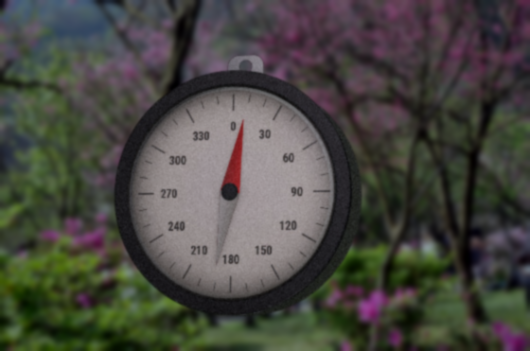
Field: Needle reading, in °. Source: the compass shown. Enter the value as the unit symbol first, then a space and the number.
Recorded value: ° 10
